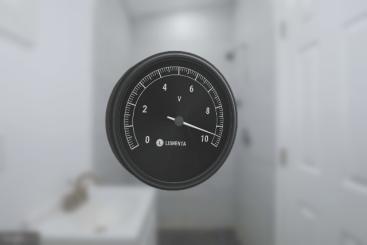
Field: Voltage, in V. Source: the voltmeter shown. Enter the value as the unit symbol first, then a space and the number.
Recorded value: V 9.5
